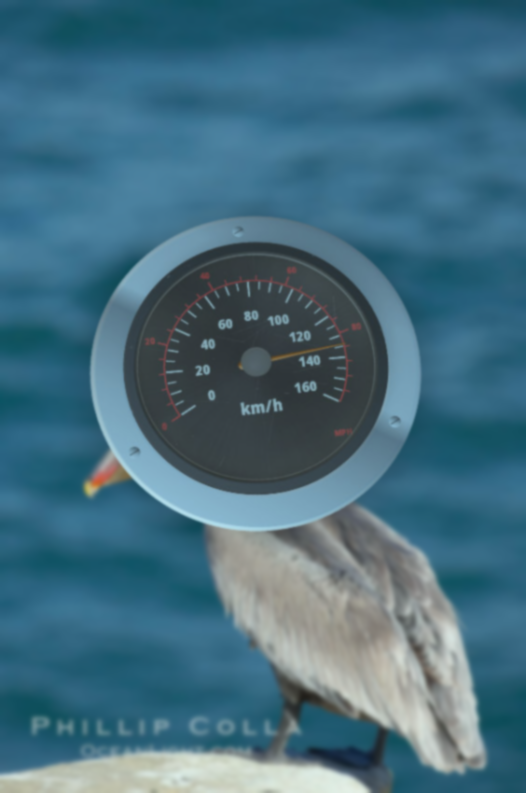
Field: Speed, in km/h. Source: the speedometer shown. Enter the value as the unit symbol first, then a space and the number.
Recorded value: km/h 135
